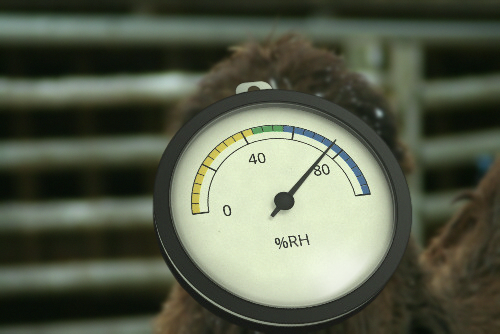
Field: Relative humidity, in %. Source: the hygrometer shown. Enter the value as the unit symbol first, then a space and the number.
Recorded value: % 76
